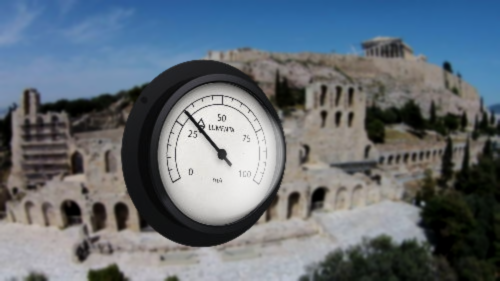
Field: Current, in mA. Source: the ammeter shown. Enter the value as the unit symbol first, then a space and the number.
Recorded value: mA 30
